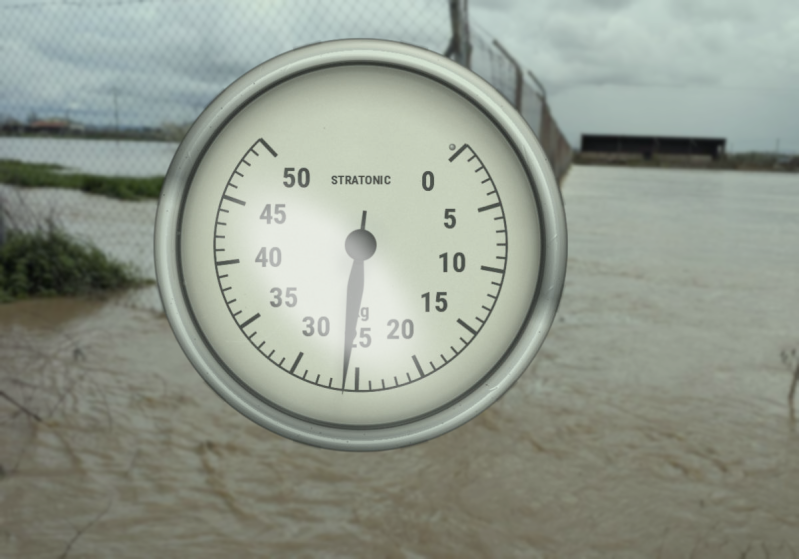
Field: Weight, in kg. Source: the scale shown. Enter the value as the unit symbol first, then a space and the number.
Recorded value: kg 26
